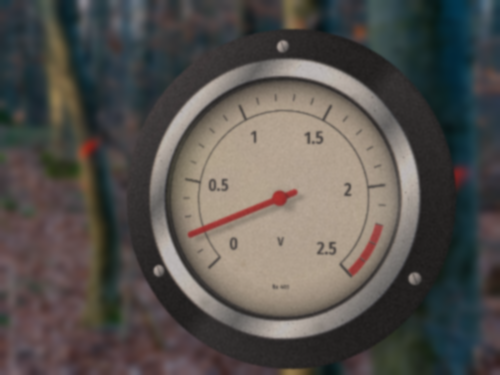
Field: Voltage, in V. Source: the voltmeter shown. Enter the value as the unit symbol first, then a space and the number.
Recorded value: V 0.2
